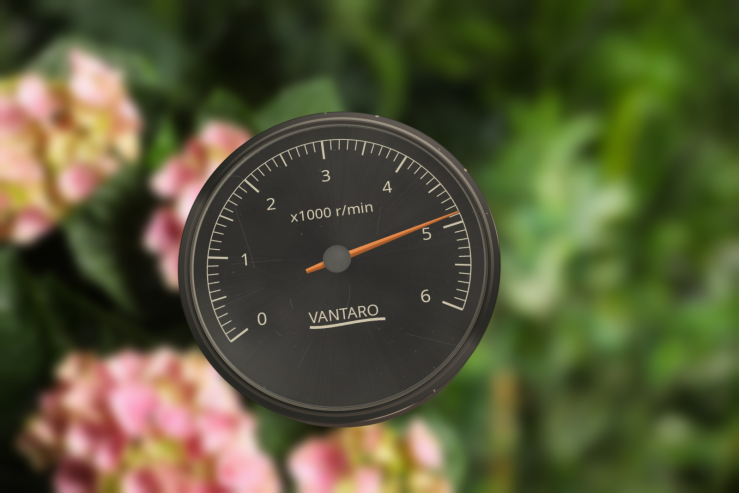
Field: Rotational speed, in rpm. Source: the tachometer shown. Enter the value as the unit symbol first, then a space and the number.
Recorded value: rpm 4900
